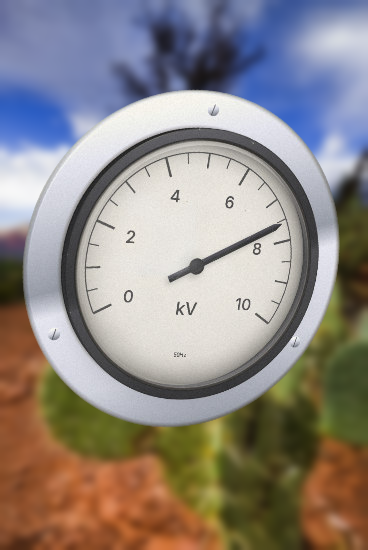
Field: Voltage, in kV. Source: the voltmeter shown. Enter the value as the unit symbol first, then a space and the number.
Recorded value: kV 7.5
